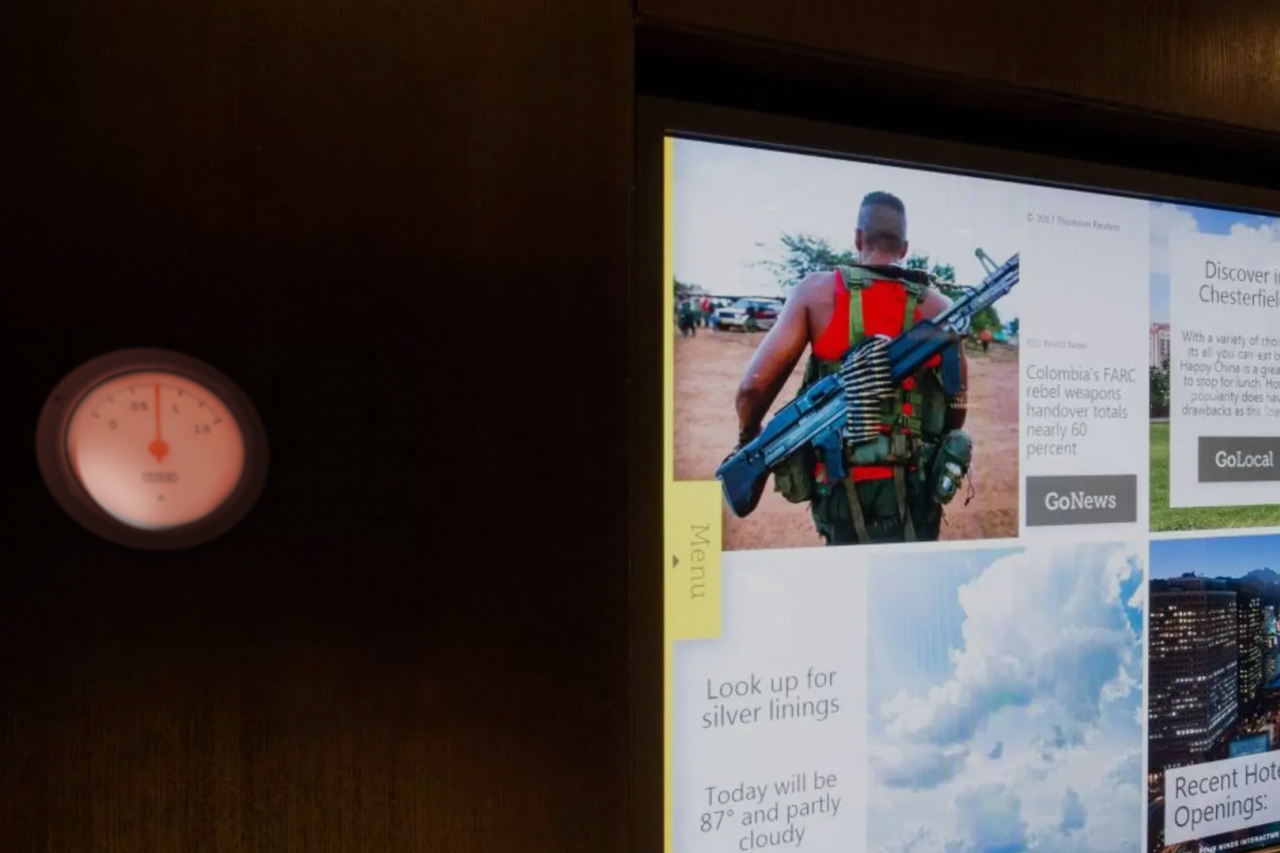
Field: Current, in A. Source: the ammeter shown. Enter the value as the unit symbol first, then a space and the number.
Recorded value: A 0.75
